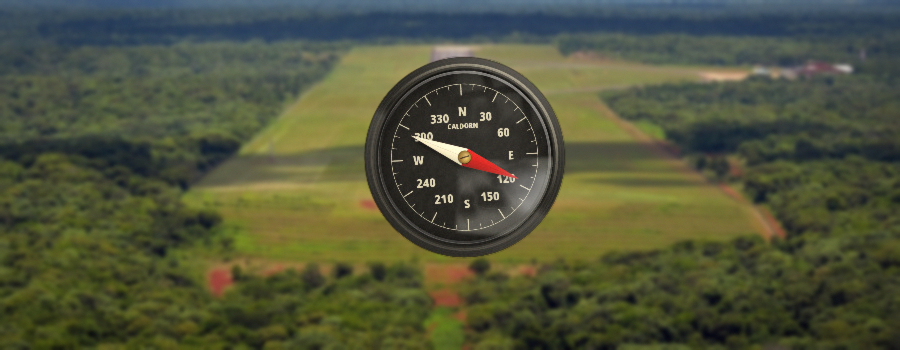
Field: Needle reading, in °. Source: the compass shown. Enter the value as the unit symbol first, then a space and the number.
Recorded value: ° 115
